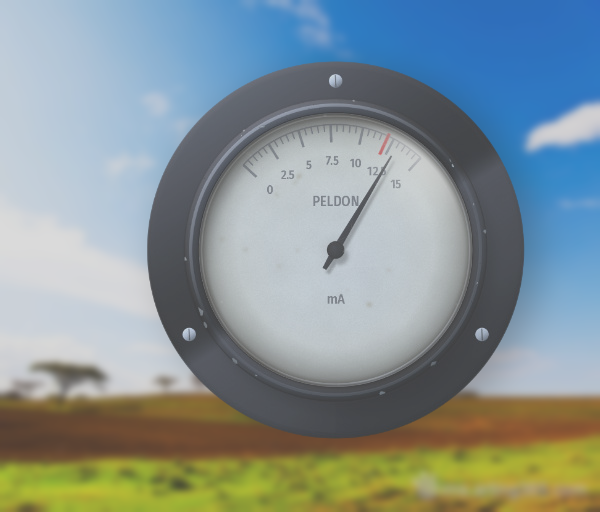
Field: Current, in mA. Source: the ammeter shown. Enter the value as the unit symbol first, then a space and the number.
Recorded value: mA 13
